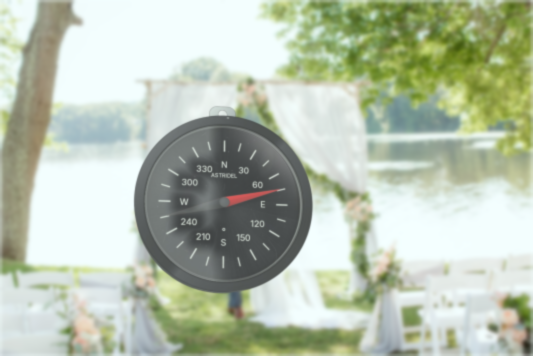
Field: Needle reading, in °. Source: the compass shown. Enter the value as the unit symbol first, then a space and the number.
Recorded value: ° 75
